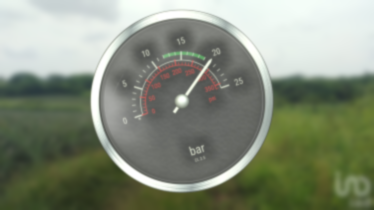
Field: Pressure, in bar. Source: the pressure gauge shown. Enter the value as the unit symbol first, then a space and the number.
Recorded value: bar 20
